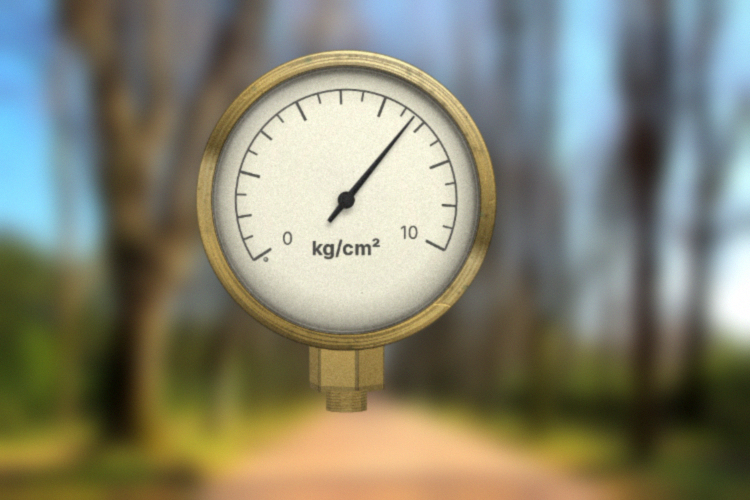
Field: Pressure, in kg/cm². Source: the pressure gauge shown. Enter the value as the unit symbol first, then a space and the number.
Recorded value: kg/cm² 6.75
